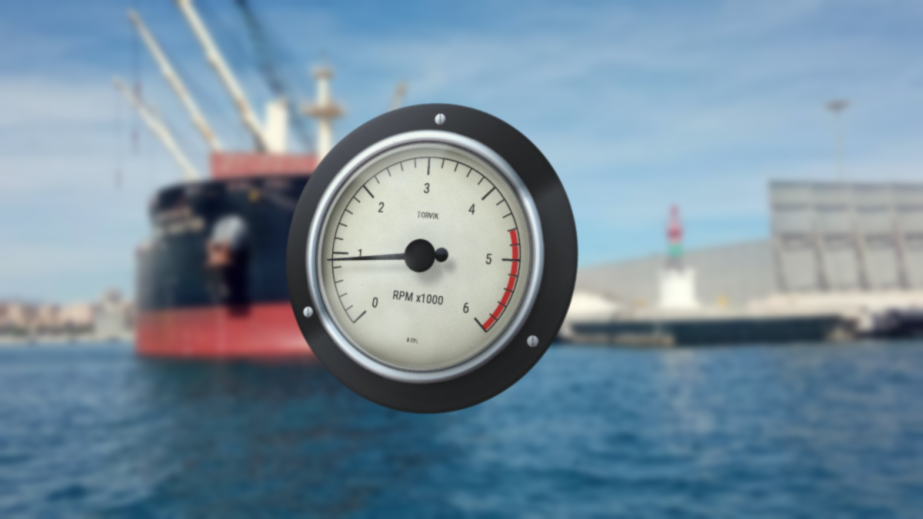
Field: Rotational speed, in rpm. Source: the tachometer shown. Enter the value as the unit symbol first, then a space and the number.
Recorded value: rpm 900
